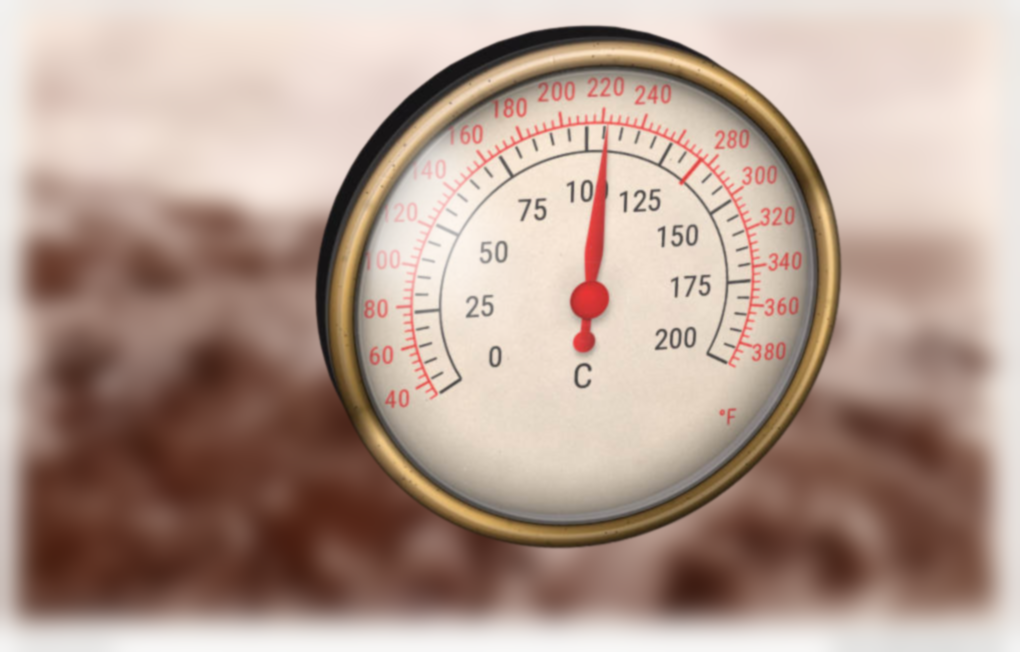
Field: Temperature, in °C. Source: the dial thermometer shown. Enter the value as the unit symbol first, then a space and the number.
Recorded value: °C 105
